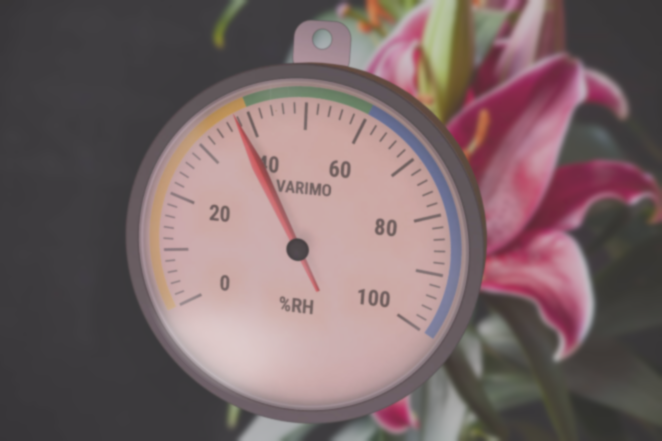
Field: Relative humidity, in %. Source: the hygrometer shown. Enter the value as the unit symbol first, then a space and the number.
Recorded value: % 38
